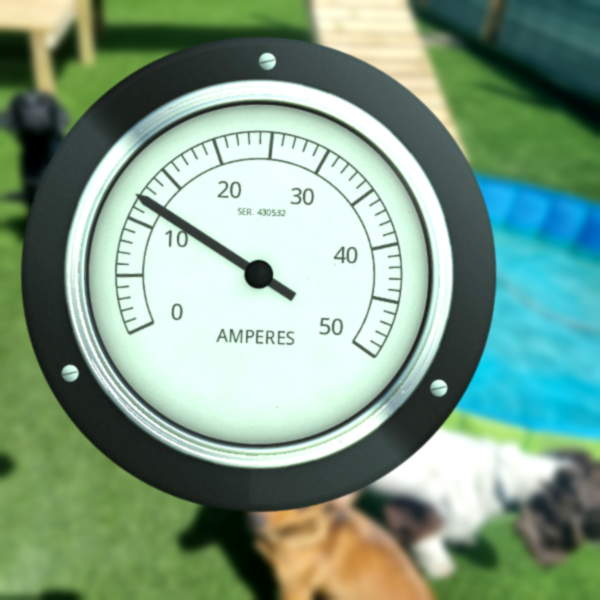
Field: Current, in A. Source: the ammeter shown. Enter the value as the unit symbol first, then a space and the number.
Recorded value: A 12
